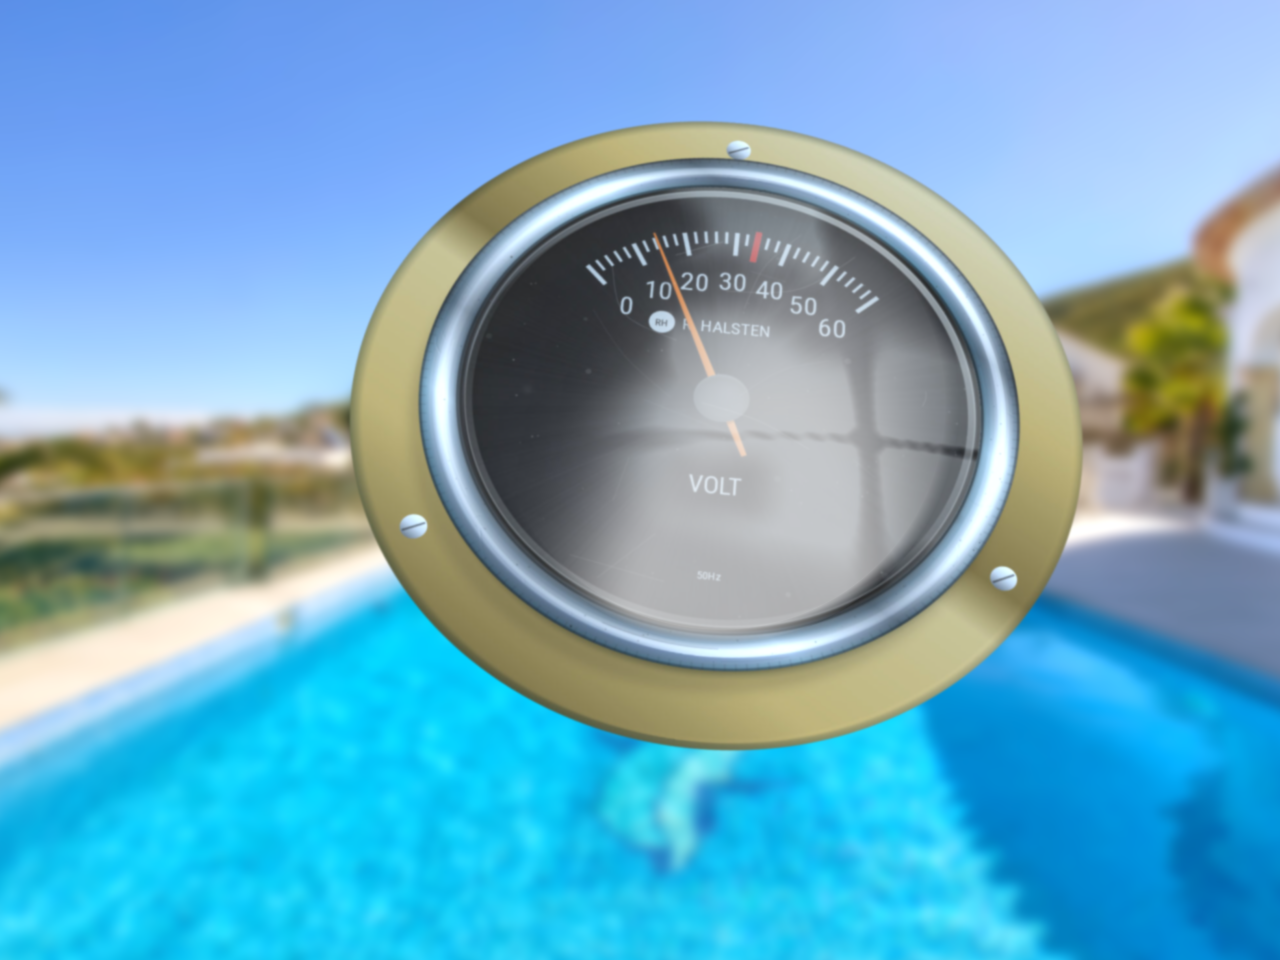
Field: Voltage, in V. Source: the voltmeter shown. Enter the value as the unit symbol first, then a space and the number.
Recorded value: V 14
